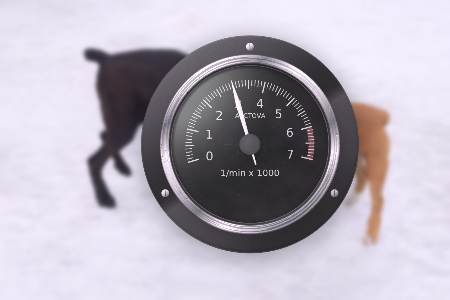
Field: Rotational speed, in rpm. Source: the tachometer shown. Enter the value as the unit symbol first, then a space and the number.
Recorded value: rpm 3000
